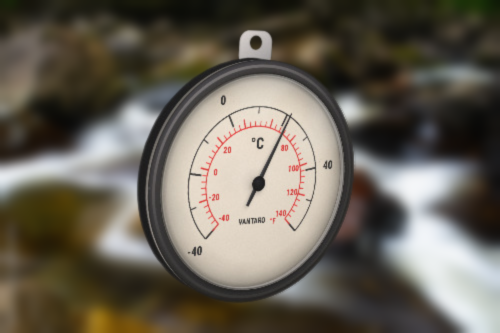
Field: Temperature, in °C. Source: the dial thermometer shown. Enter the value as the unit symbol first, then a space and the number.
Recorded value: °C 20
